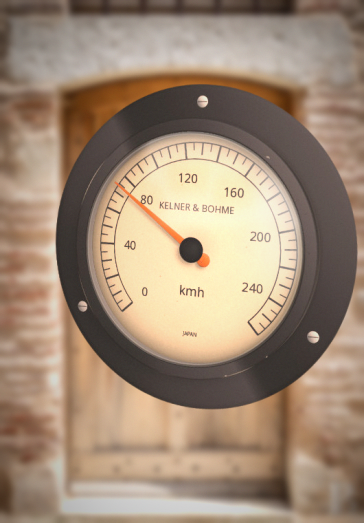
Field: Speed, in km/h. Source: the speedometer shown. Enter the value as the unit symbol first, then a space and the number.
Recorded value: km/h 75
